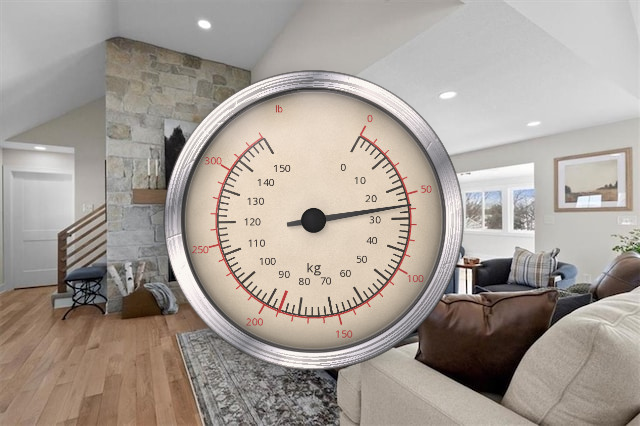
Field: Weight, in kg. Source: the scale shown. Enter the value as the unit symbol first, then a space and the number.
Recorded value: kg 26
